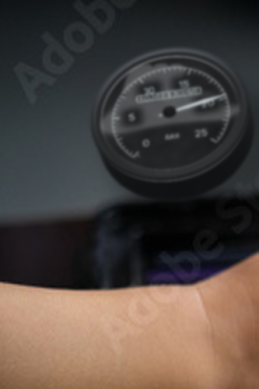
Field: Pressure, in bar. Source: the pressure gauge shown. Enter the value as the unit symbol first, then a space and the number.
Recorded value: bar 20
